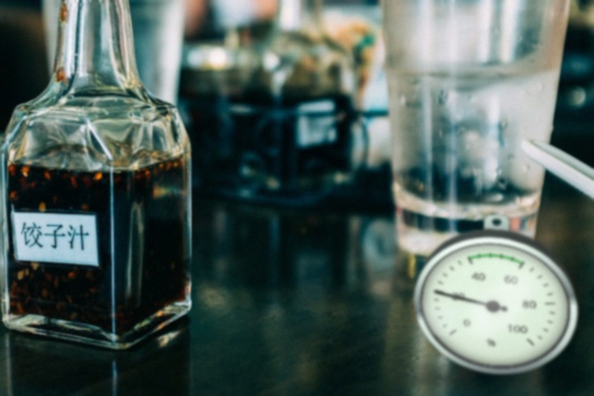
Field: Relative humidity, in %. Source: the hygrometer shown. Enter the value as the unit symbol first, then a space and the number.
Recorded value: % 20
